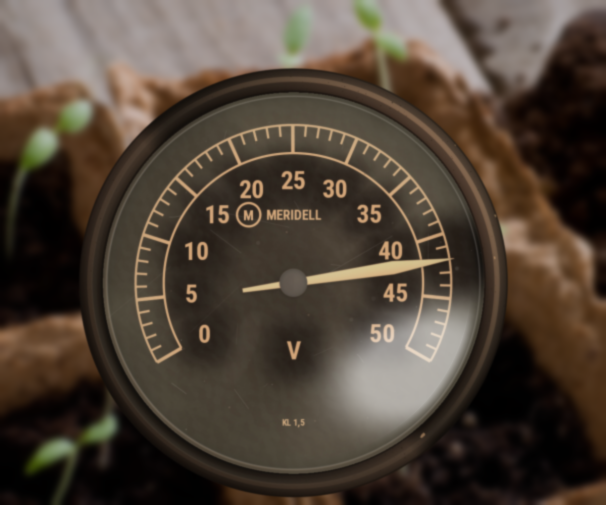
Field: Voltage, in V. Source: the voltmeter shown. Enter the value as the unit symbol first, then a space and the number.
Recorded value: V 42
